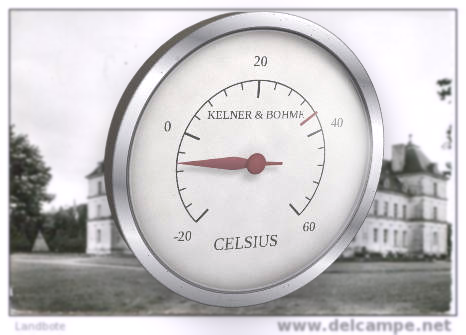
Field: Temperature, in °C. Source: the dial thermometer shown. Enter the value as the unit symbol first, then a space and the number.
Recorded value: °C -6
